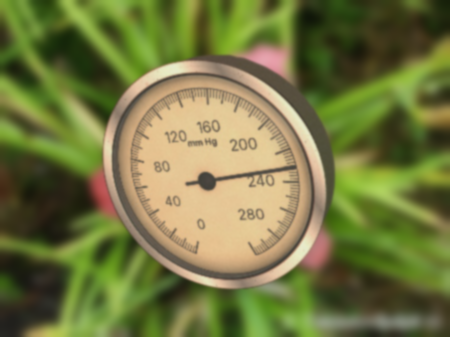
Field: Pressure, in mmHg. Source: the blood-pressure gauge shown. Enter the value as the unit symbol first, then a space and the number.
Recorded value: mmHg 230
